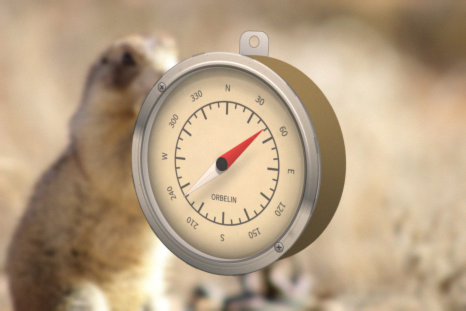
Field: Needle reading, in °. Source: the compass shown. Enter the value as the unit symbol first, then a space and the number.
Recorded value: ° 50
